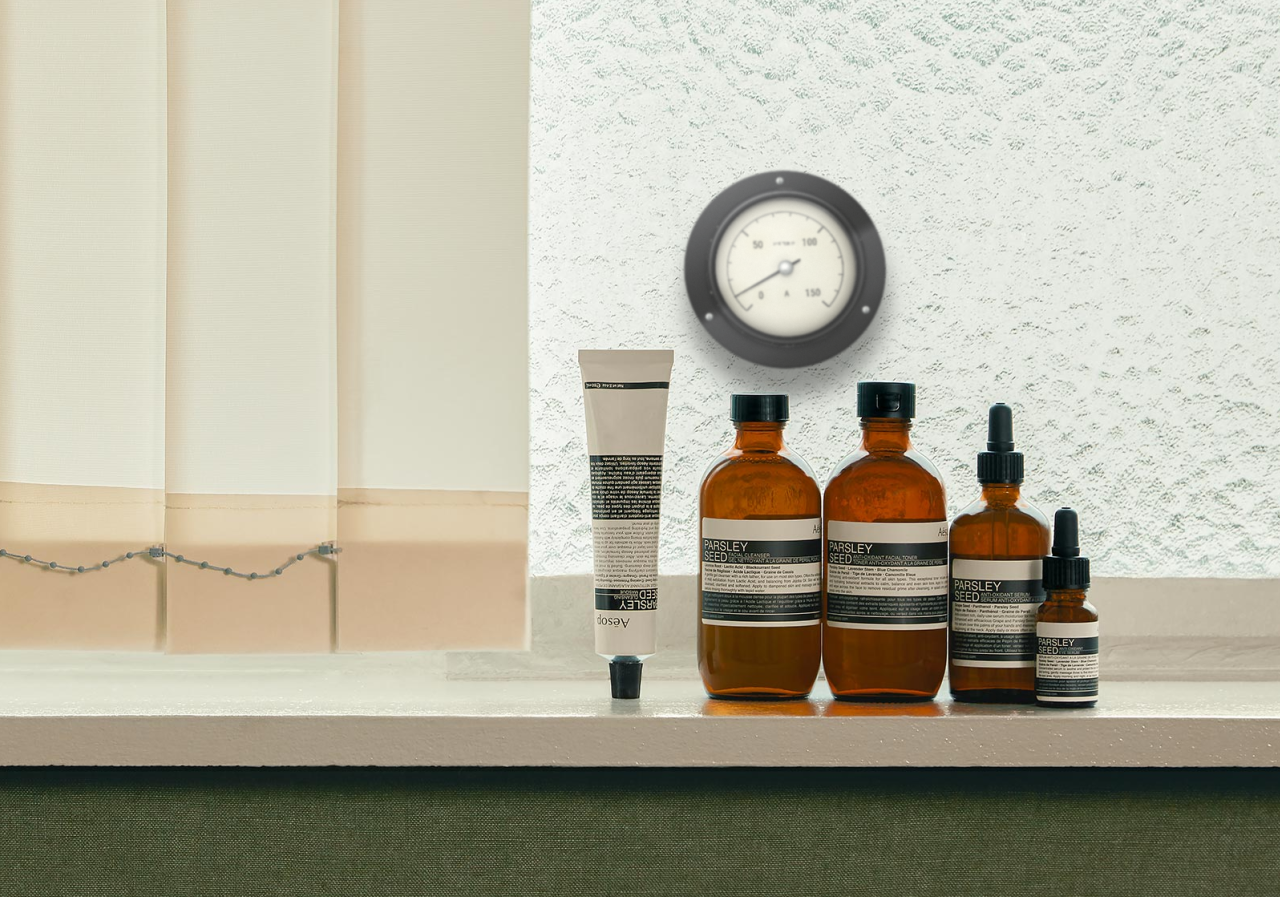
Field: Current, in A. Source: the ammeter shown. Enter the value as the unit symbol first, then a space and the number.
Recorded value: A 10
